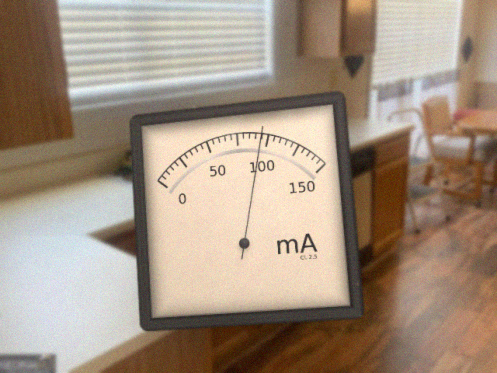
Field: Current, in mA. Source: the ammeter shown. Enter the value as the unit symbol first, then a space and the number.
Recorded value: mA 95
